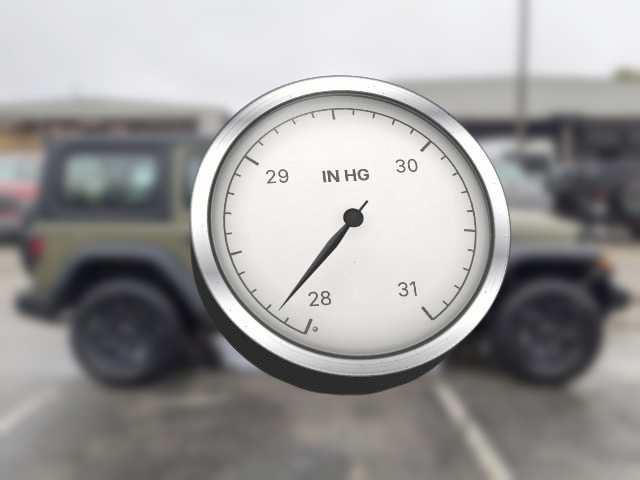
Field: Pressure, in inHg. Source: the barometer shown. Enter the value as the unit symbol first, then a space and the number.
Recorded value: inHg 28.15
